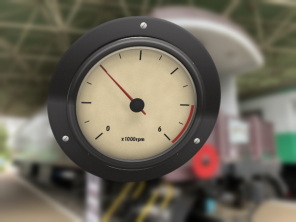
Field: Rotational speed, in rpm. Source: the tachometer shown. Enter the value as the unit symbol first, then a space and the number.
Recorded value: rpm 2000
